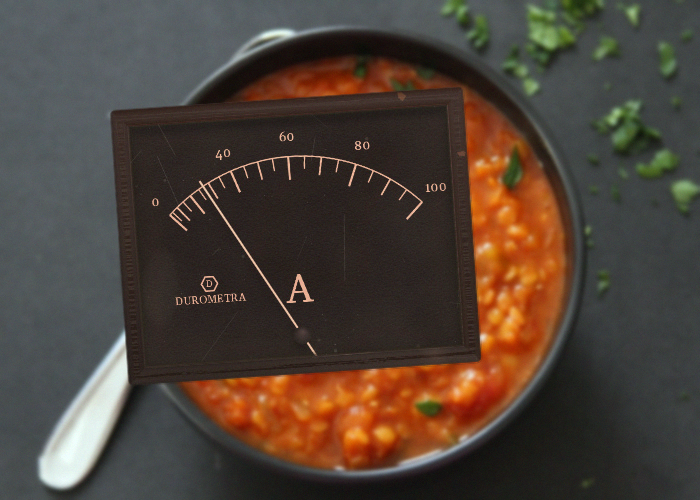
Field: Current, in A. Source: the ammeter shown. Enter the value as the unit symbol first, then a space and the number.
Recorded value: A 27.5
